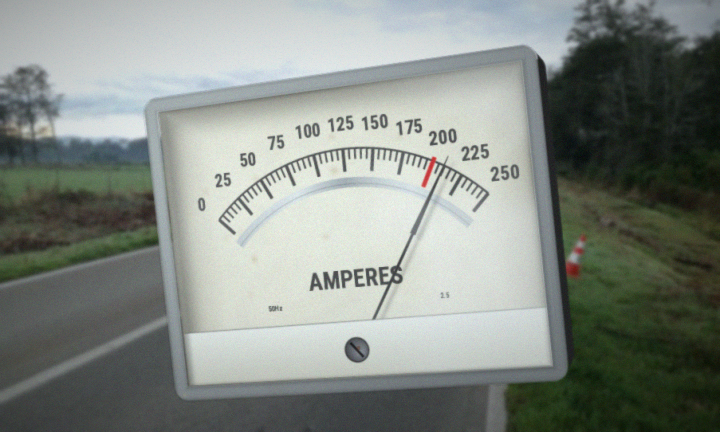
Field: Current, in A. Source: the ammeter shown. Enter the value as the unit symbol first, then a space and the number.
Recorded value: A 210
